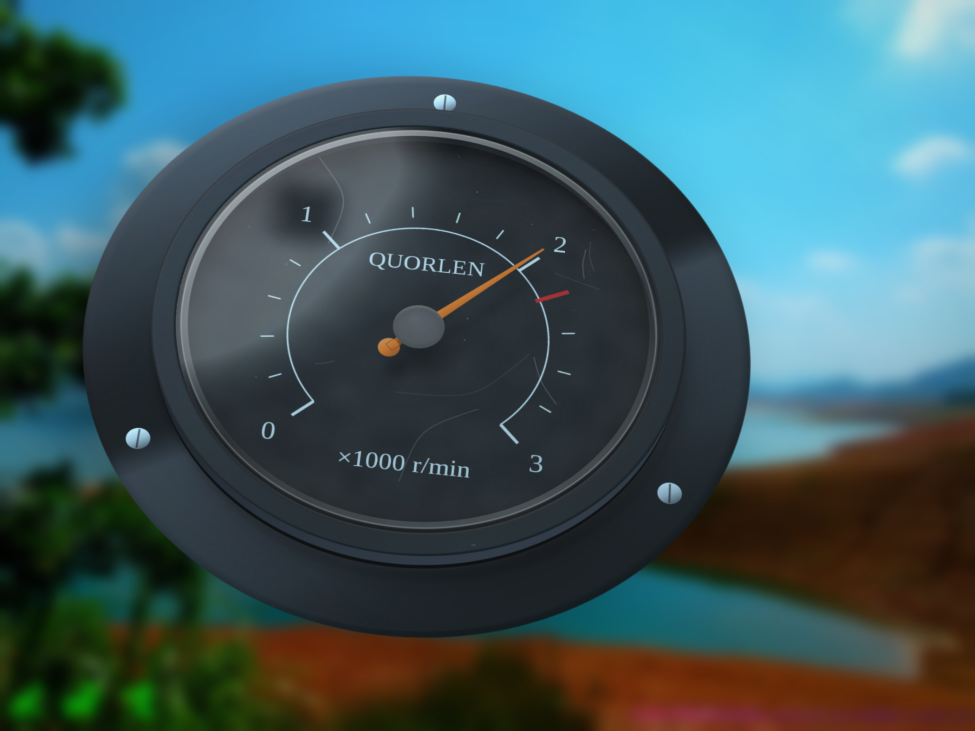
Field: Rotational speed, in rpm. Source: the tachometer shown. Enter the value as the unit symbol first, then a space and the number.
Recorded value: rpm 2000
